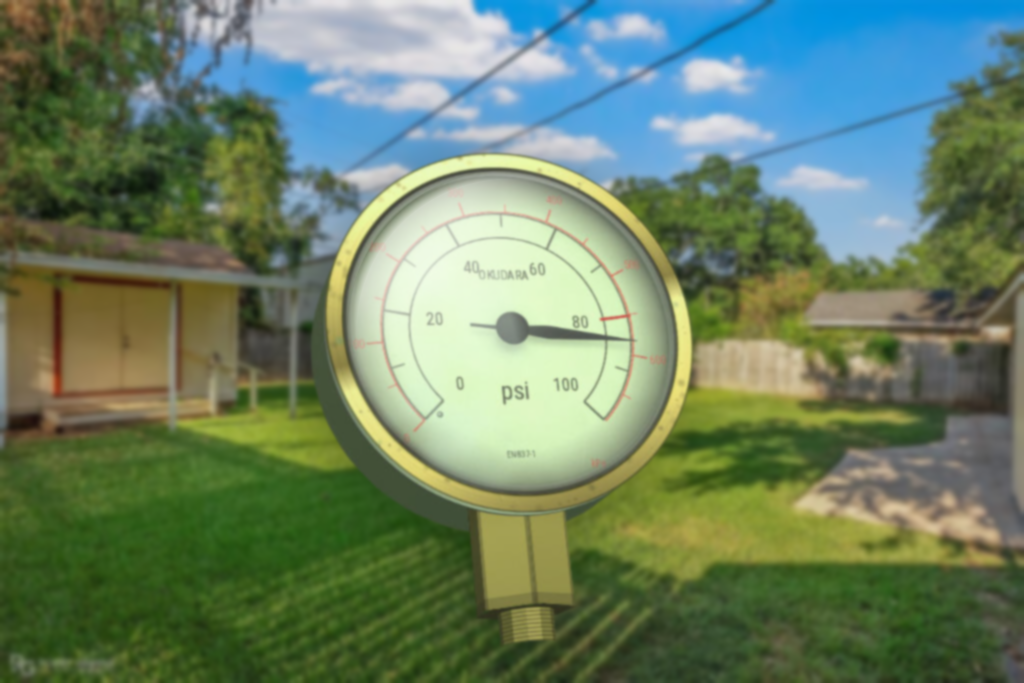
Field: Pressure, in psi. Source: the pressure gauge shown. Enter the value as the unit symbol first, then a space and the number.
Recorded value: psi 85
